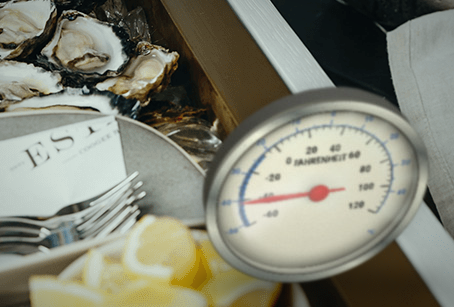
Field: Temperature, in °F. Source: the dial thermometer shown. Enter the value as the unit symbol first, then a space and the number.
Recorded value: °F -40
